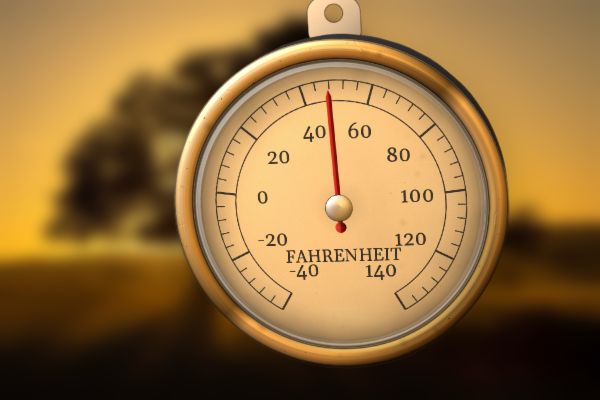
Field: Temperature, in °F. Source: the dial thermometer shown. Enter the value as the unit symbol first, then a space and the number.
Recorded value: °F 48
